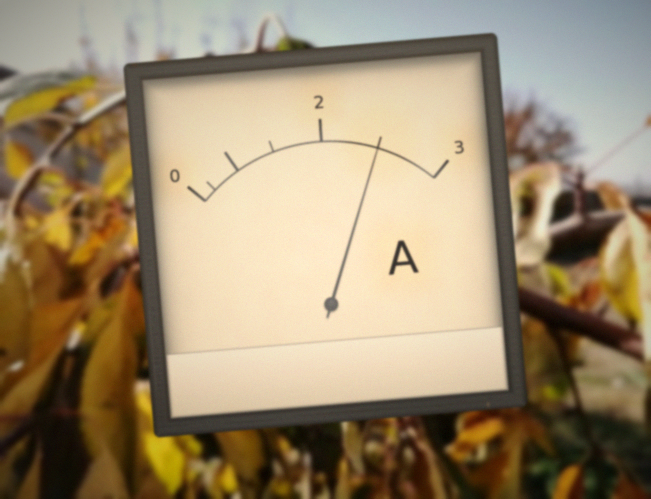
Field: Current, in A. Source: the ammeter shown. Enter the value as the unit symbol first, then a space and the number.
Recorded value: A 2.5
